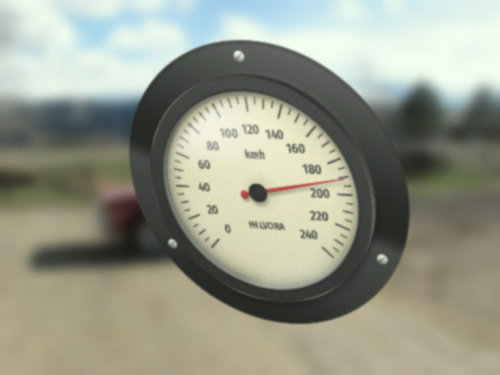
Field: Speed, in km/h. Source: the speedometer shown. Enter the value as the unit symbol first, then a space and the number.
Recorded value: km/h 190
